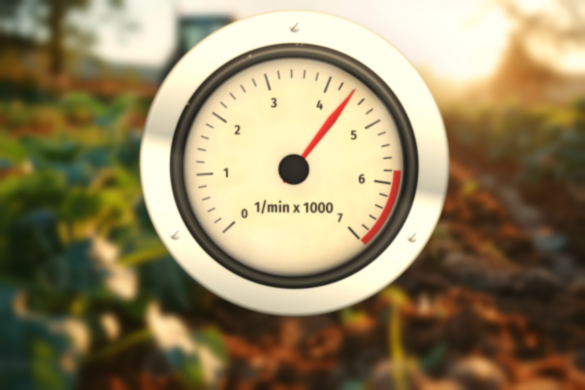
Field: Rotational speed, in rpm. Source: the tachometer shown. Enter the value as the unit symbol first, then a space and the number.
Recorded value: rpm 4400
